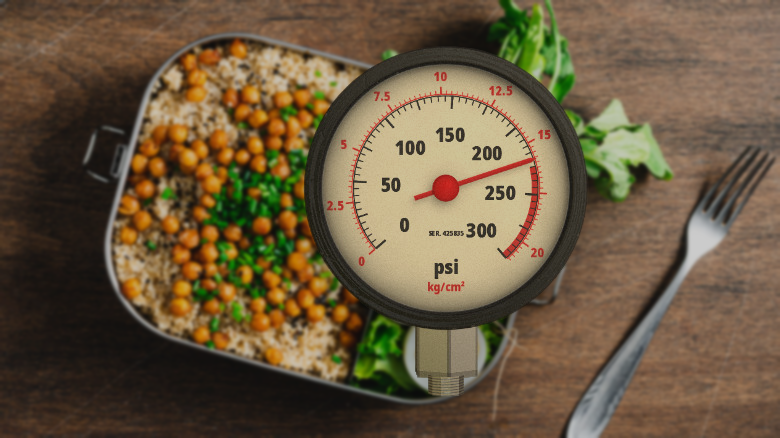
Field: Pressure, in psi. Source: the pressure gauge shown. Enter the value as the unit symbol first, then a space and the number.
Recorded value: psi 225
